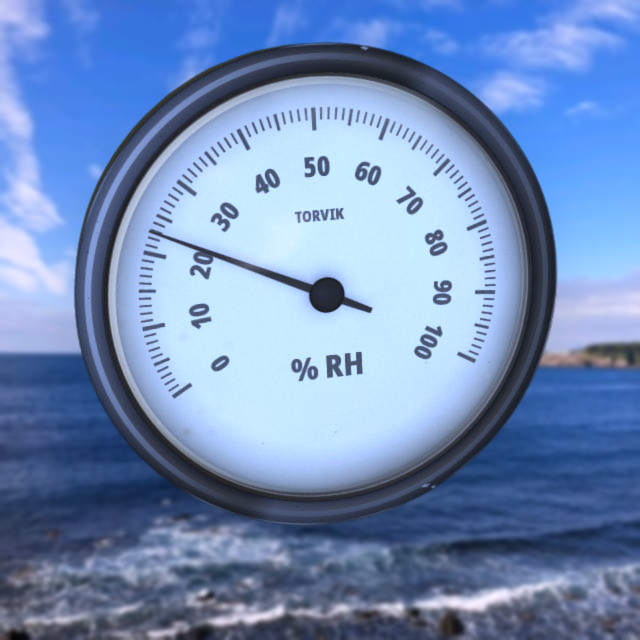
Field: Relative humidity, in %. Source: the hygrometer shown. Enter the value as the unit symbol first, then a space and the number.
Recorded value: % 23
